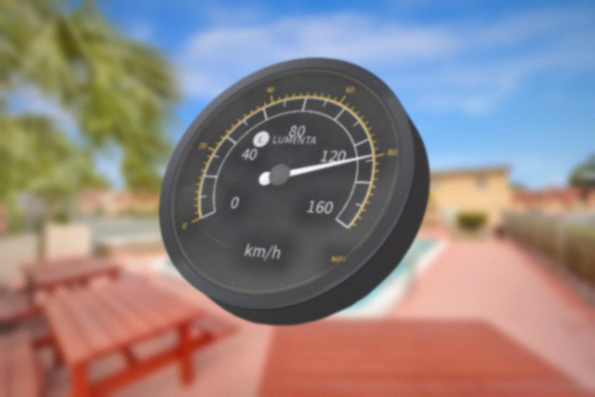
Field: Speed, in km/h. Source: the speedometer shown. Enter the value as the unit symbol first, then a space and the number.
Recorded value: km/h 130
